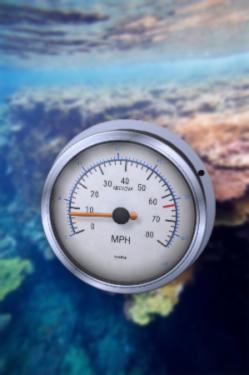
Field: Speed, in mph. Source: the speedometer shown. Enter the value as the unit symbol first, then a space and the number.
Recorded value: mph 8
